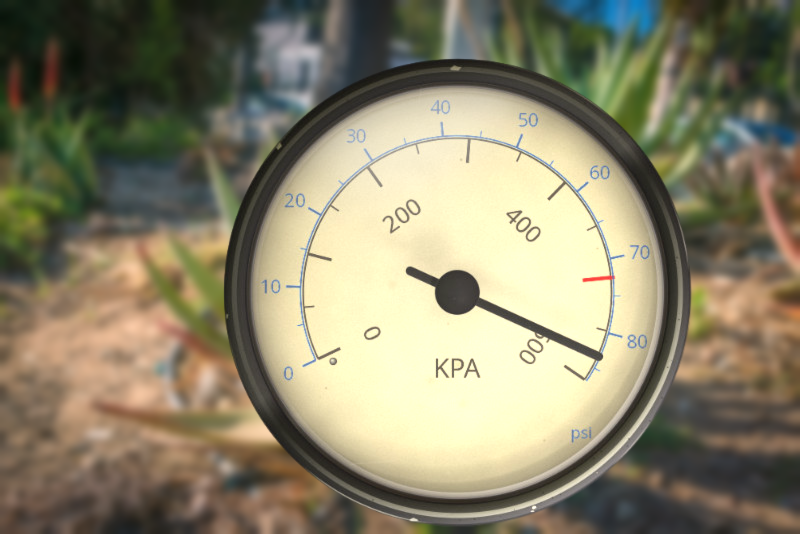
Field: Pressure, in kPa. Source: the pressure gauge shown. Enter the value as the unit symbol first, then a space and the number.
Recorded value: kPa 575
